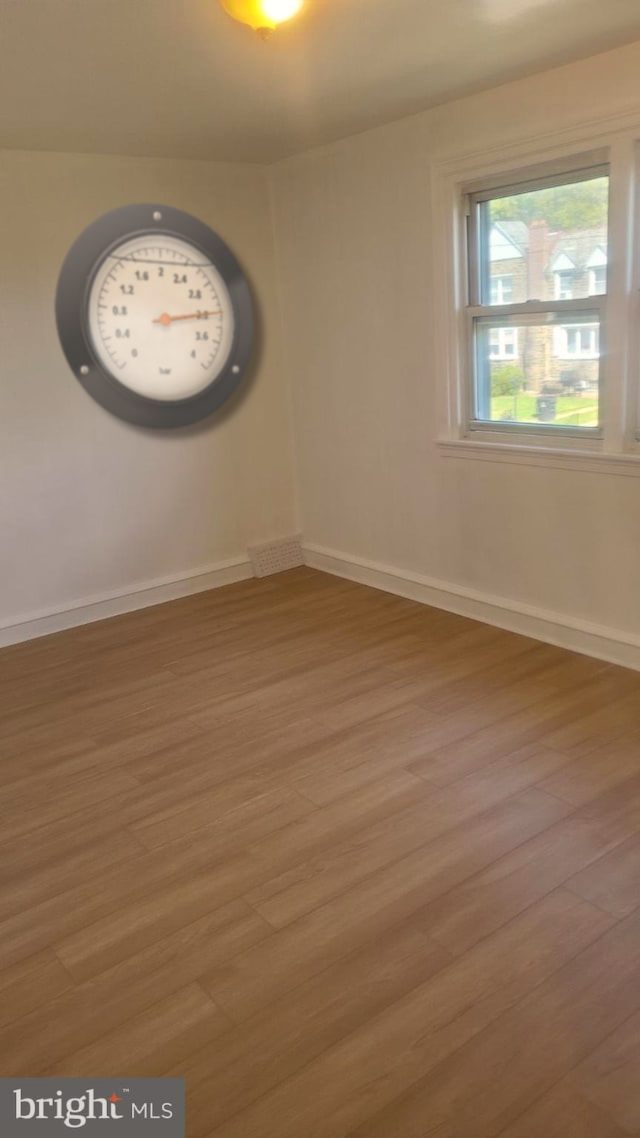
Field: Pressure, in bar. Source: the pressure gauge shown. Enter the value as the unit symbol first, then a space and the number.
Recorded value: bar 3.2
